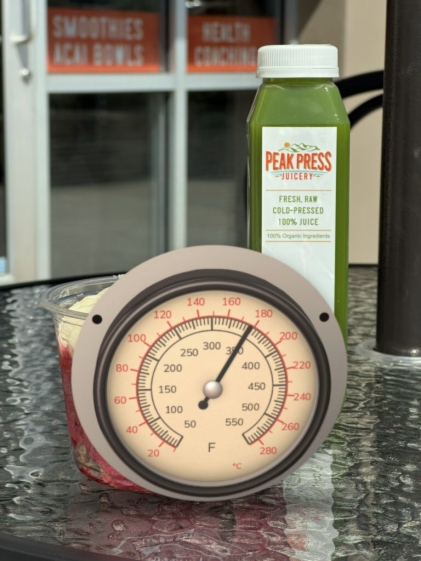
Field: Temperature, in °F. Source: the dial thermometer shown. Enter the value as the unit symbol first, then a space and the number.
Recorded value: °F 350
